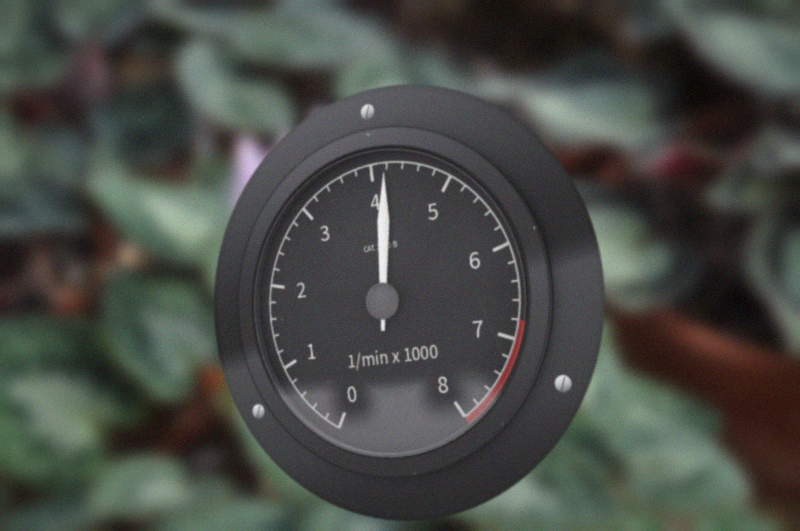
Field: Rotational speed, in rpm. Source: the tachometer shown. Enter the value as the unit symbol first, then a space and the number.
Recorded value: rpm 4200
